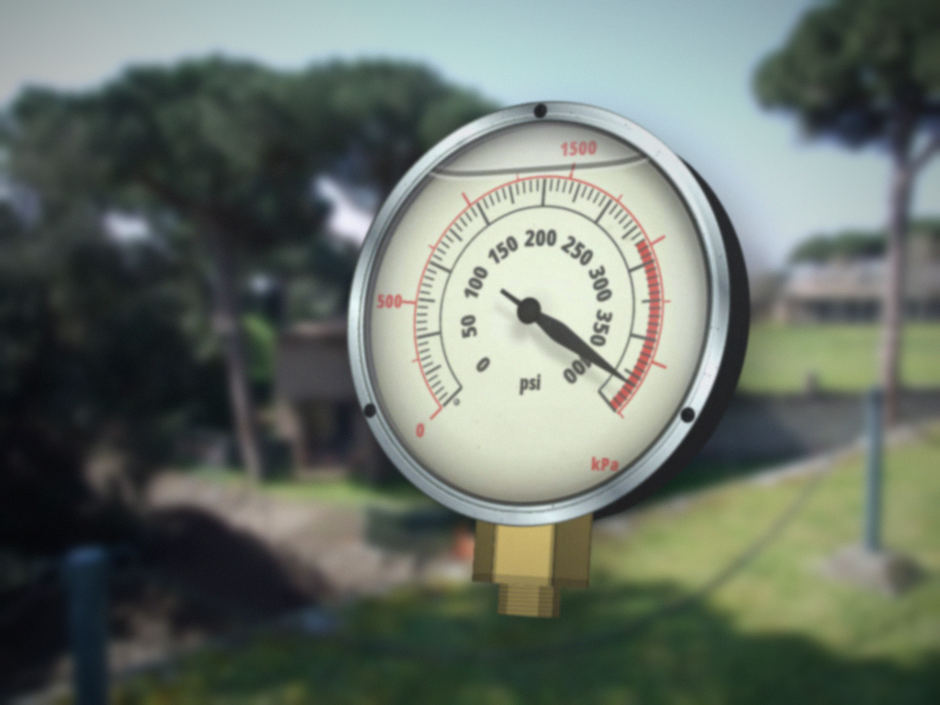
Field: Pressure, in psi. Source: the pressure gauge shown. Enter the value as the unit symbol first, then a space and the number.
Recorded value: psi 380
